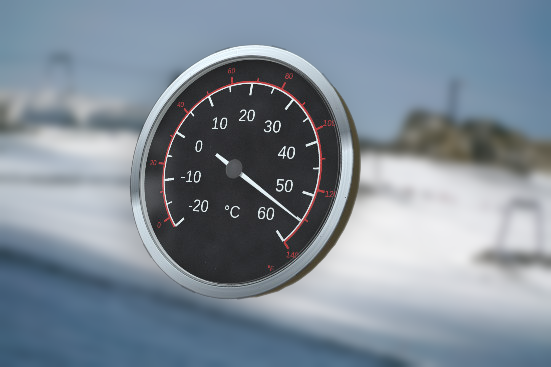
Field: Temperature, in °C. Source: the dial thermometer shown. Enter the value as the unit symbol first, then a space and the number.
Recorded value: °C 55
